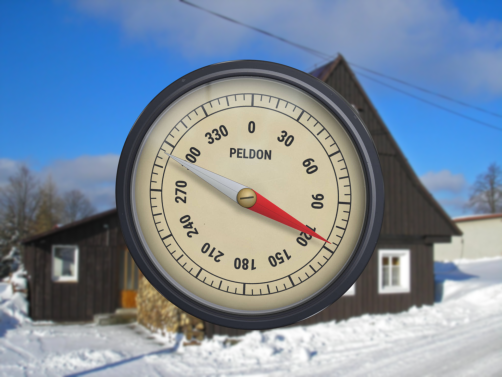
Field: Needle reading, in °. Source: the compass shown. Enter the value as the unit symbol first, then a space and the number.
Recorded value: ° 115
